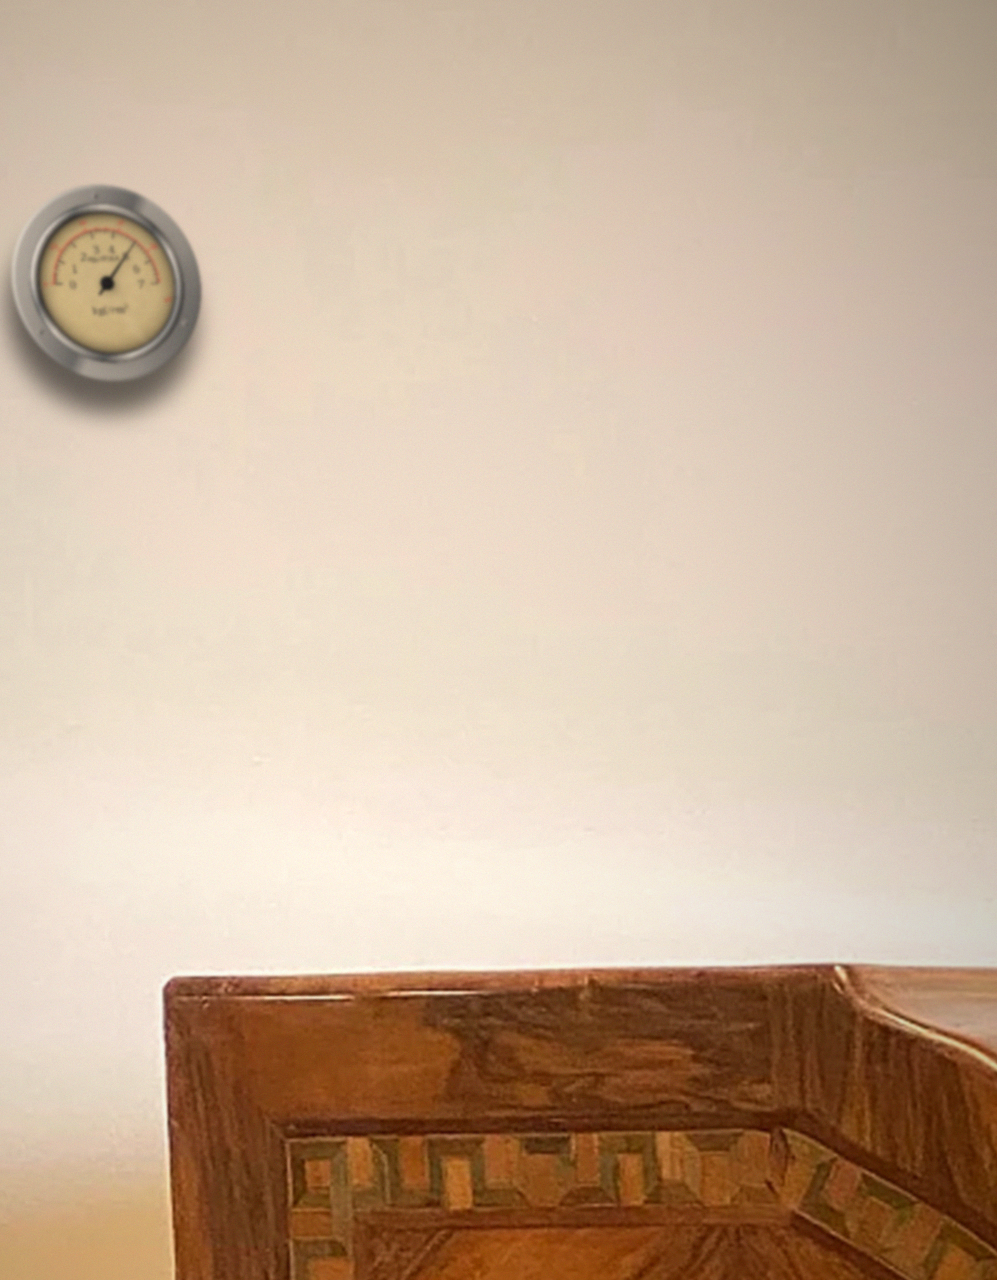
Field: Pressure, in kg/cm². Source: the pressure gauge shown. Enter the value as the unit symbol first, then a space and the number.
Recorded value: kg/cm² 5
